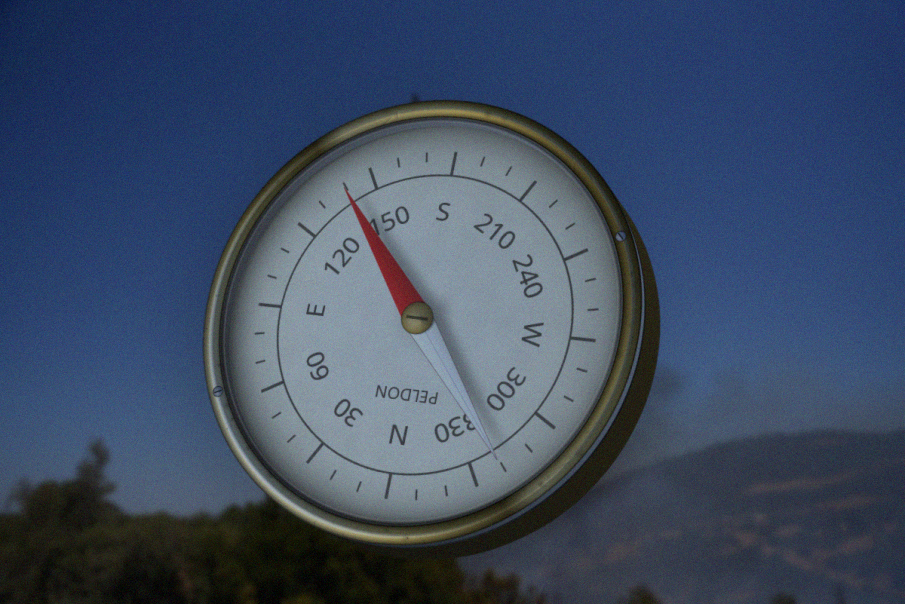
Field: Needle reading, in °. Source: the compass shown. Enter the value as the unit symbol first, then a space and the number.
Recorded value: ° 140
